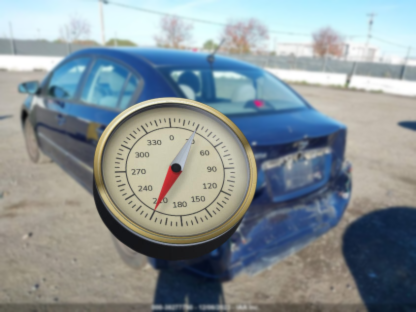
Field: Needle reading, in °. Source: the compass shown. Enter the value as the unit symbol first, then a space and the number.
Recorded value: ° 210
